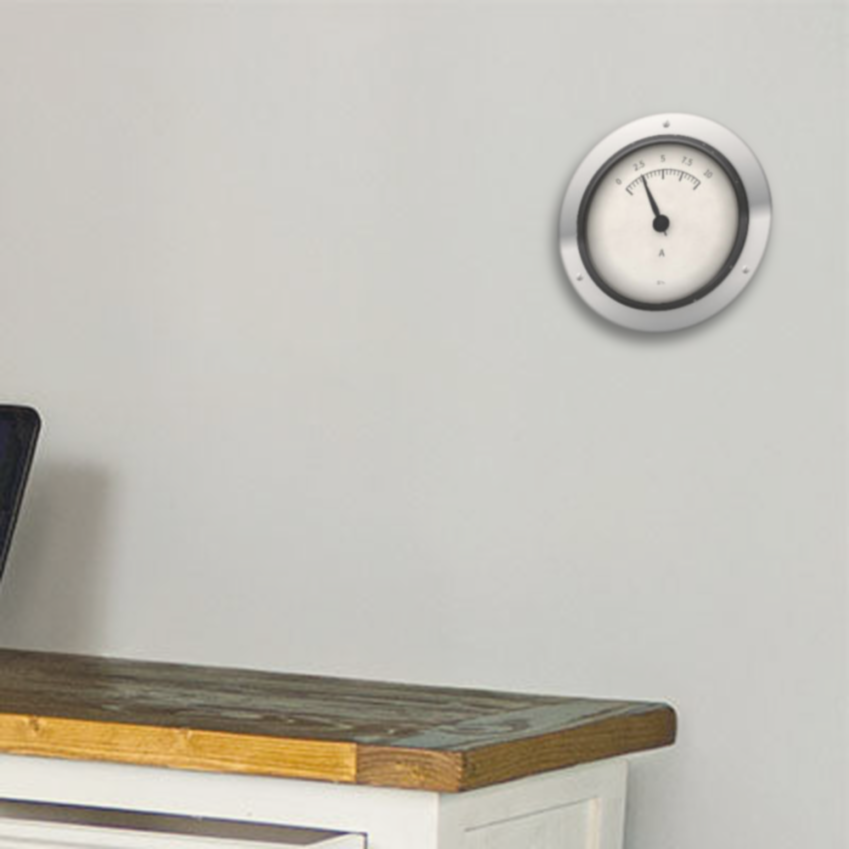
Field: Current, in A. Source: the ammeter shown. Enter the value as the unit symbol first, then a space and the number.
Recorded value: A 2.5
